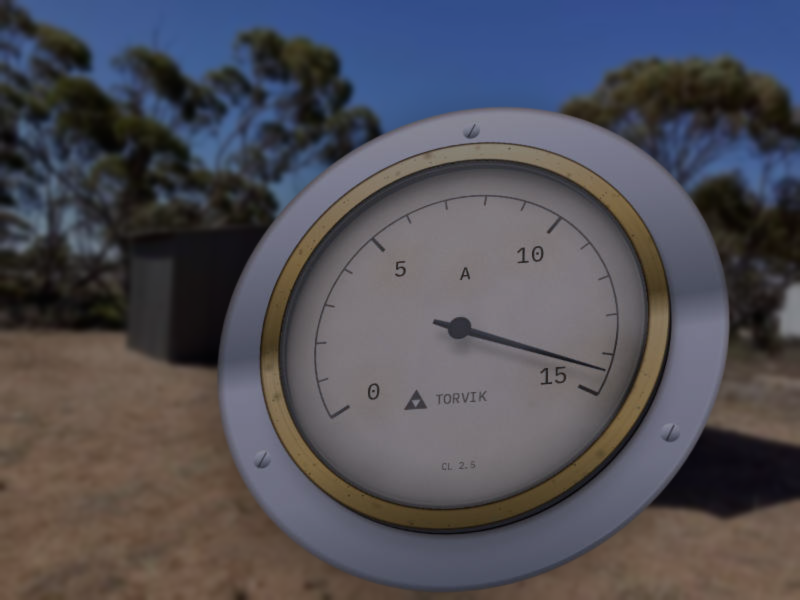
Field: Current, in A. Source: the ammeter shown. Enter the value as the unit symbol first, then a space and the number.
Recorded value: A 14.5
